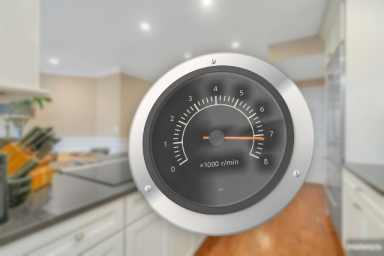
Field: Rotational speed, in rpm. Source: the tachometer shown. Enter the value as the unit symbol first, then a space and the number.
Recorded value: rpm 7200
